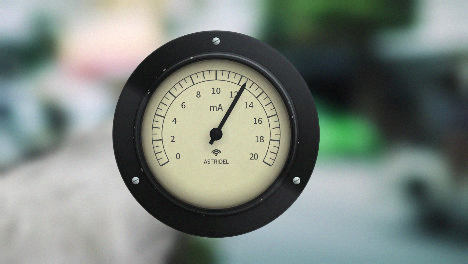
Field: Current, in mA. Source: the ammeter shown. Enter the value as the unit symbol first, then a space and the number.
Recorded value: mA 12.5
